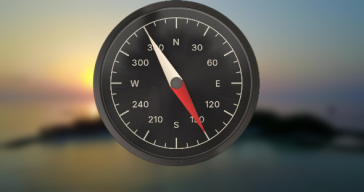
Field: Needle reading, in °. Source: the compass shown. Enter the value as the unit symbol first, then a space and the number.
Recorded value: ° 150
